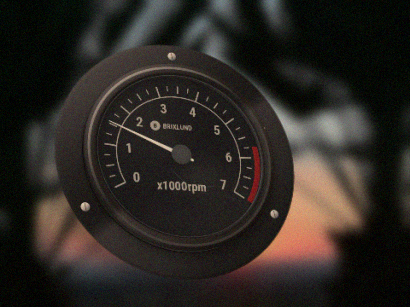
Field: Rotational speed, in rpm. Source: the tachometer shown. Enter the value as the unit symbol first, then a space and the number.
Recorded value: rpm 1500
